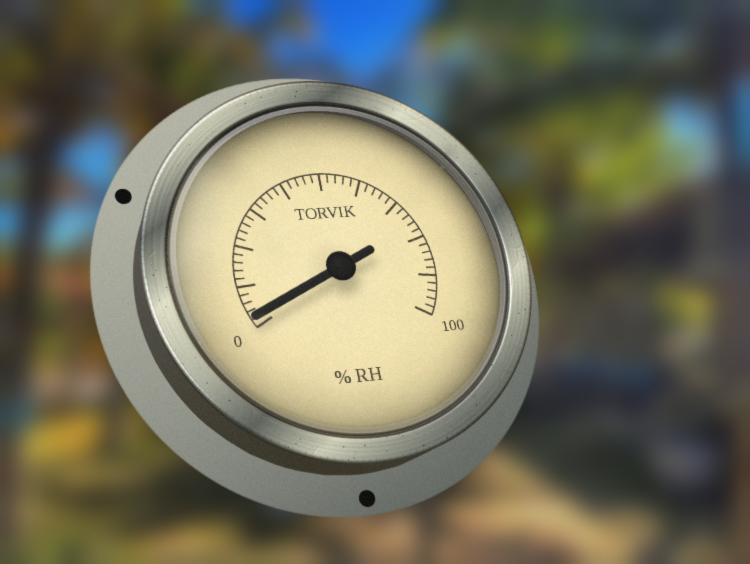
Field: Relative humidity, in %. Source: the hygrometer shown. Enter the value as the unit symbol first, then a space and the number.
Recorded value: % 2
